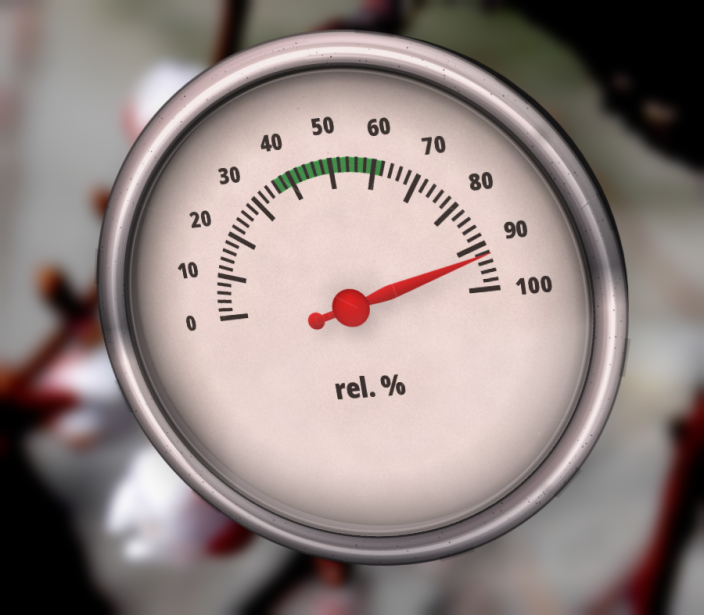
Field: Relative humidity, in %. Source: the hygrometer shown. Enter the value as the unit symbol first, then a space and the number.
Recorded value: % 92
